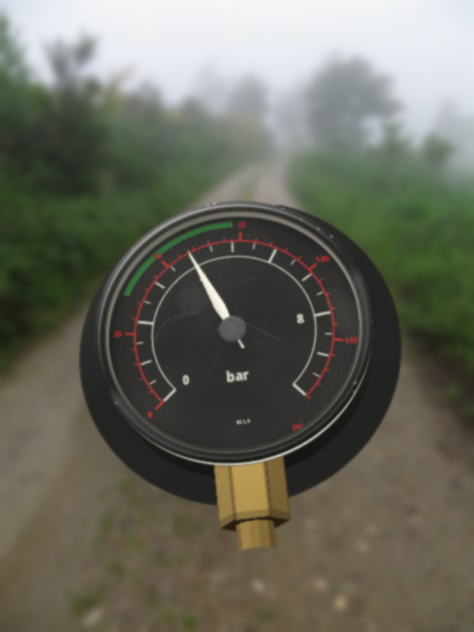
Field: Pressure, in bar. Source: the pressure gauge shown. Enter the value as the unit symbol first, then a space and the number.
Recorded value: bar 4
